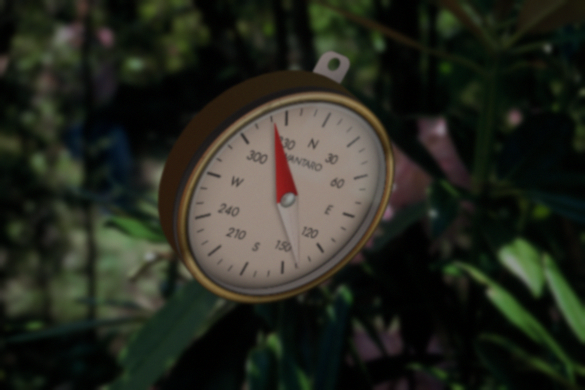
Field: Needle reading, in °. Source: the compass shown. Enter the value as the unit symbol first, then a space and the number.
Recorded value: ° 320
